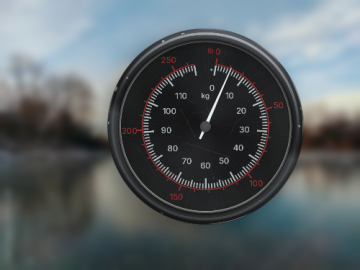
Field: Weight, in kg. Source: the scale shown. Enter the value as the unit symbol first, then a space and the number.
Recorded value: kg 5
